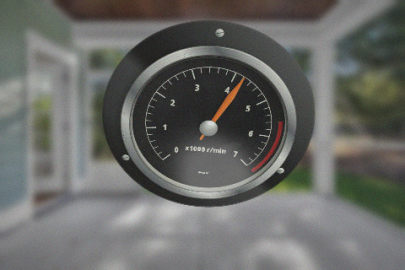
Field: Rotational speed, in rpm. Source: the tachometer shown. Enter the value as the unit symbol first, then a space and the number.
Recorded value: rpm 4200
